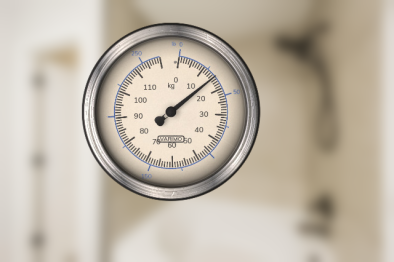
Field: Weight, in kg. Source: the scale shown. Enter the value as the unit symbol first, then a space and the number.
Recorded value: kg 15
